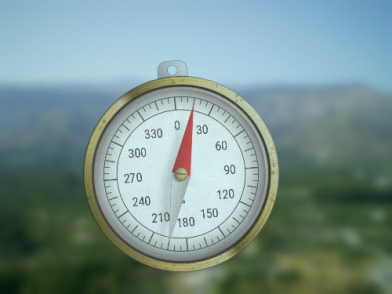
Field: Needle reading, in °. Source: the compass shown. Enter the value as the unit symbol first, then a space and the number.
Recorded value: ° 15
